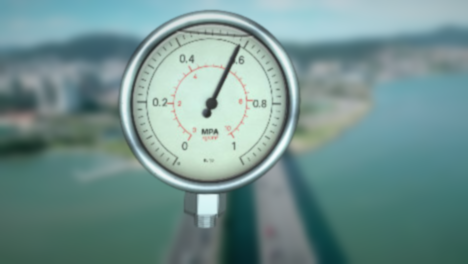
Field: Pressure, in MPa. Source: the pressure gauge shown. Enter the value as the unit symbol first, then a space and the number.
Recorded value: MPa 0.58
